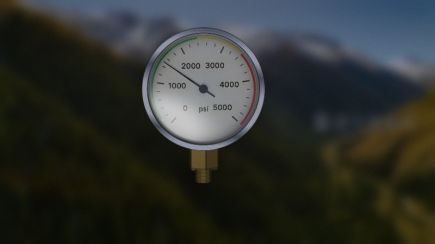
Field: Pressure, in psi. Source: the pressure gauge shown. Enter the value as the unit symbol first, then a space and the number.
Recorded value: psi 1500
